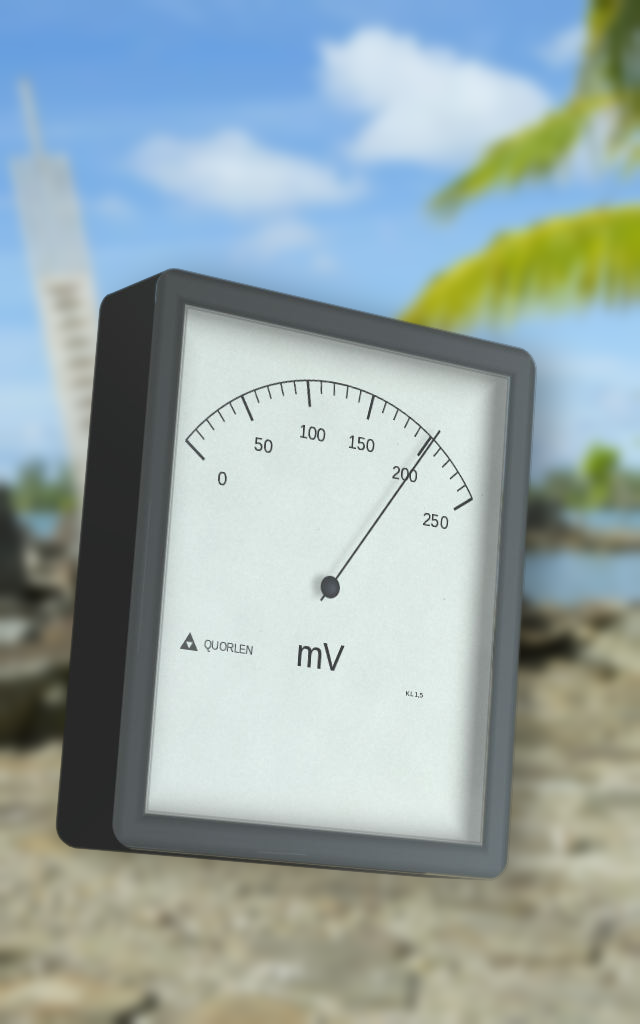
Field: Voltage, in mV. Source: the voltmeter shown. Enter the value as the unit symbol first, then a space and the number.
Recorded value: mV 200
